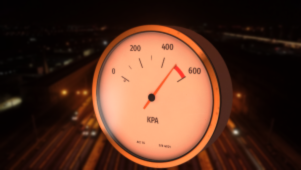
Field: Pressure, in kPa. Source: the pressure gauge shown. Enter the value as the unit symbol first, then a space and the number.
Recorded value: kPa 500
